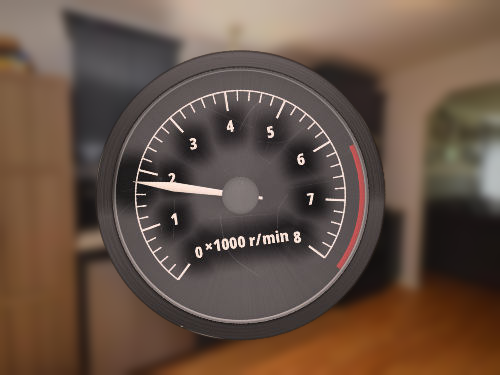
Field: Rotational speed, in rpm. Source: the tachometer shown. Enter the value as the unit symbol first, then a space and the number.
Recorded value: rpm 1800
